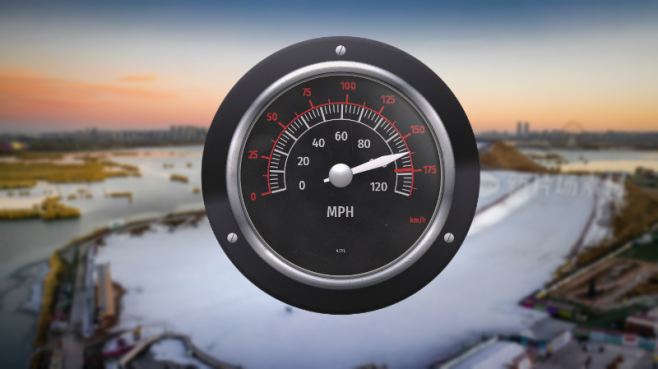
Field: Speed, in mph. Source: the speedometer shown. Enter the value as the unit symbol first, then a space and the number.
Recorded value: mph 100
